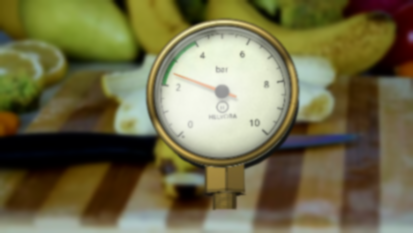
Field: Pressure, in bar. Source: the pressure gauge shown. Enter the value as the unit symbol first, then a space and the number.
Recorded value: bar 2.5
